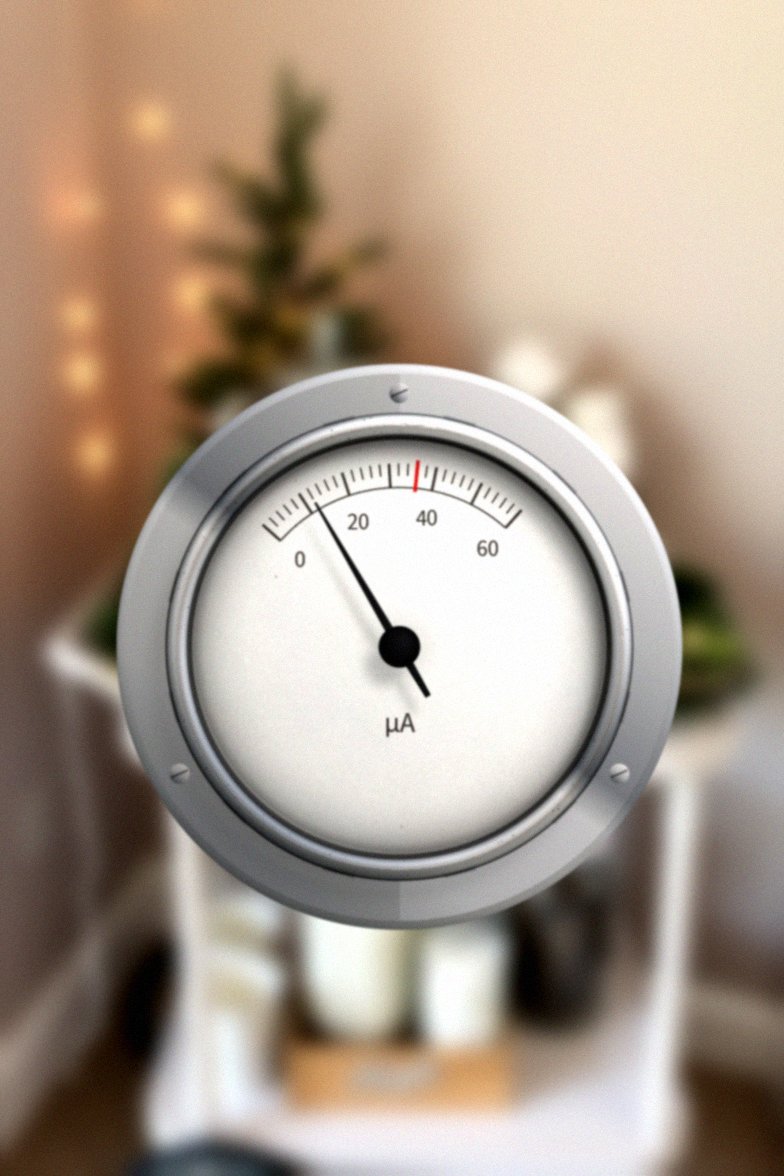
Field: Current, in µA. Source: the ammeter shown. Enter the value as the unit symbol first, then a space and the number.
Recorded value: µA 12
